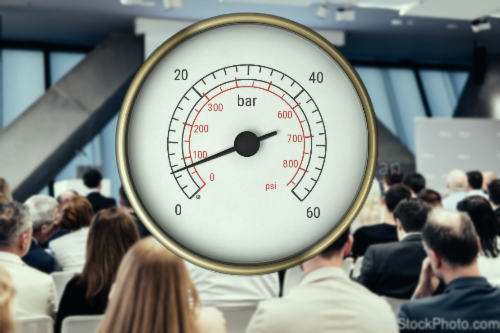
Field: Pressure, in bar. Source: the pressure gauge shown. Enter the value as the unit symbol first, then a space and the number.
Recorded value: bar 5
